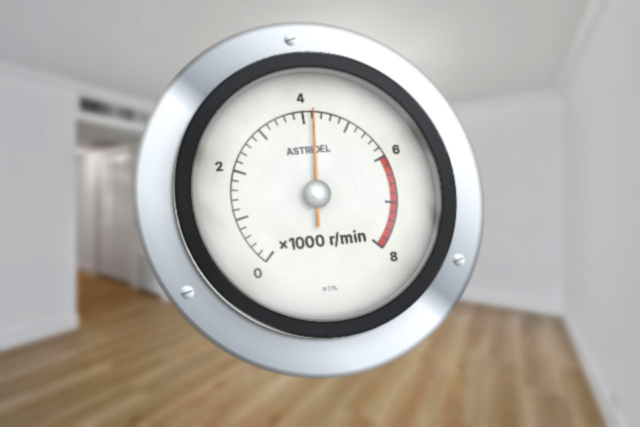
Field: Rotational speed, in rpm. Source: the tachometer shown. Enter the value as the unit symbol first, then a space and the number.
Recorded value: rpm 4200
